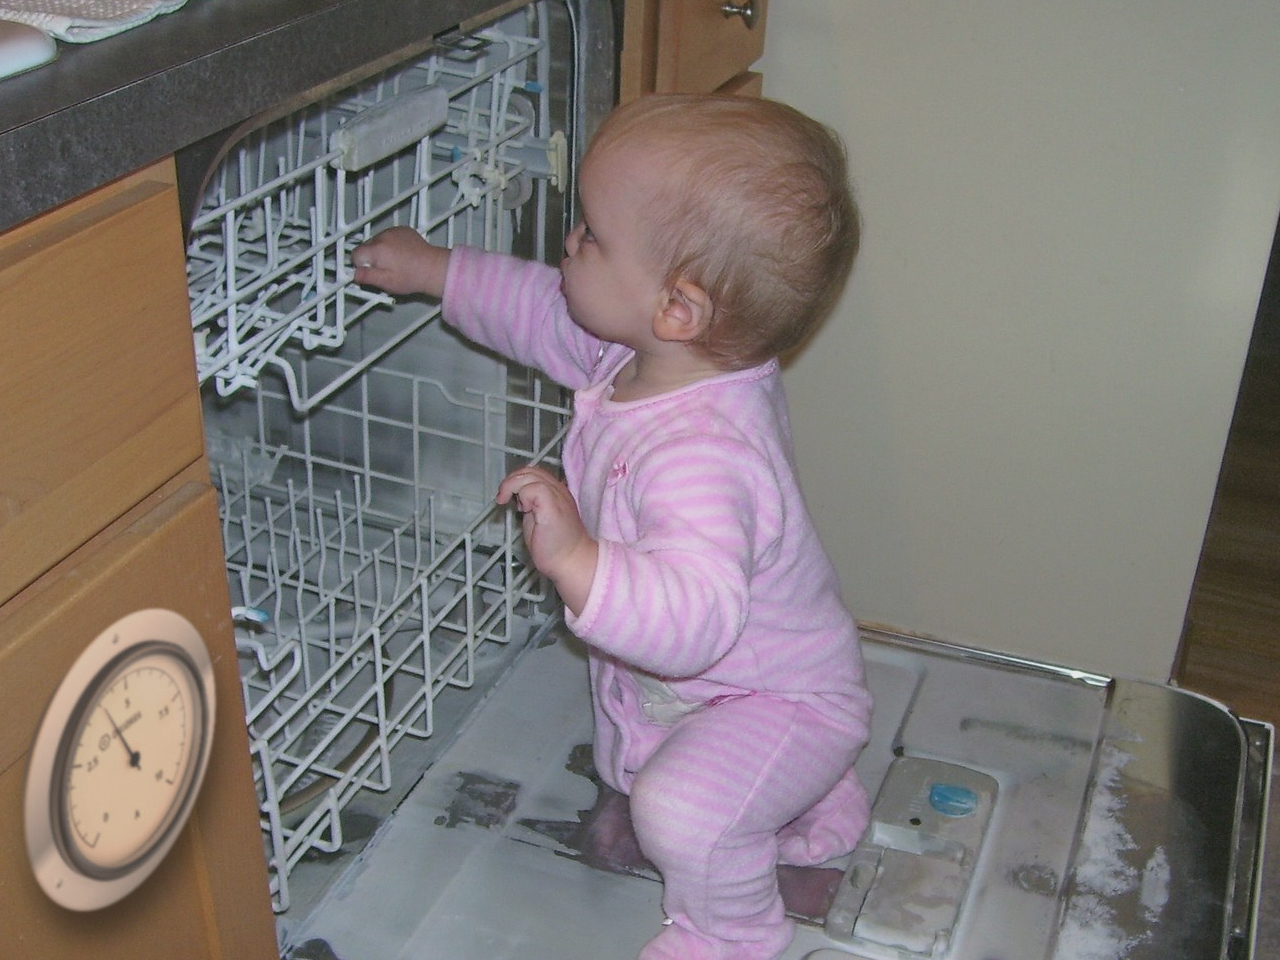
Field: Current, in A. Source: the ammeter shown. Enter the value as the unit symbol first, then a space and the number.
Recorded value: A 4
